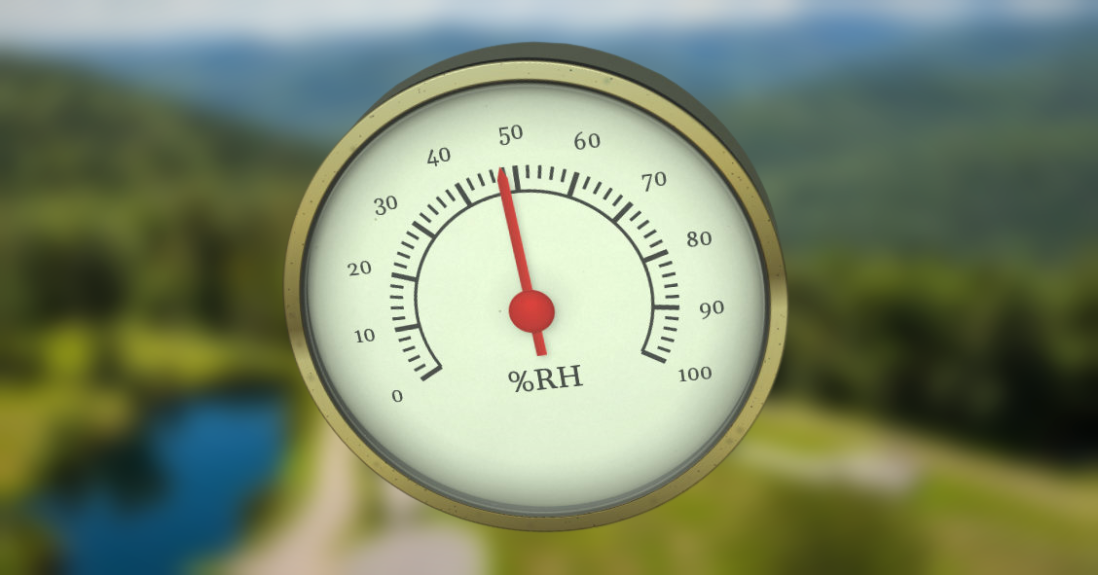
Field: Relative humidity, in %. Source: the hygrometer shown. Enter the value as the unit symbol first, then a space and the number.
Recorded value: % 48
